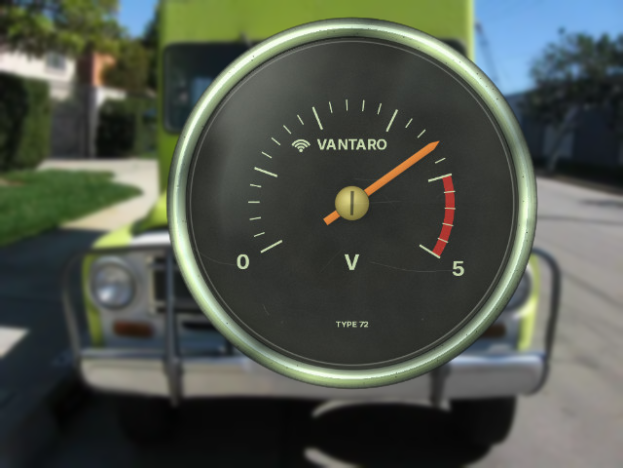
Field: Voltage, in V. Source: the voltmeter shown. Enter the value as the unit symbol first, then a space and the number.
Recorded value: V 3.6
